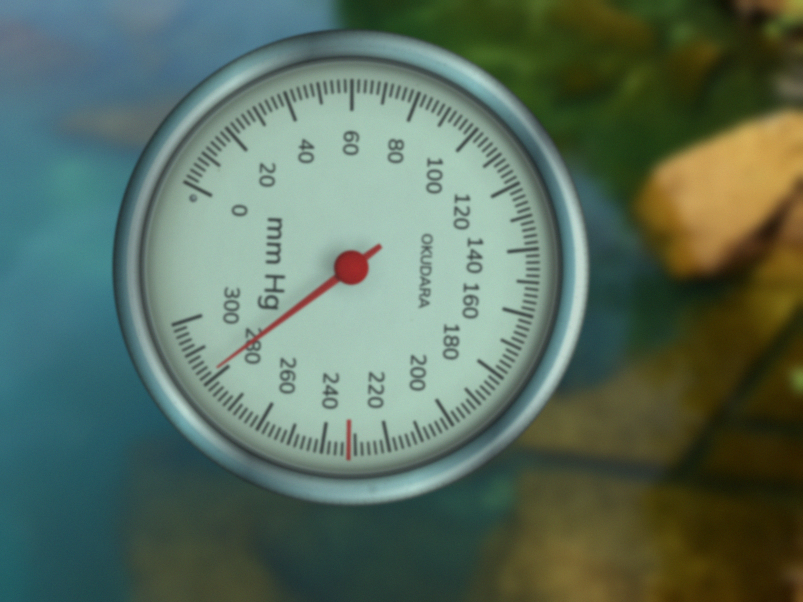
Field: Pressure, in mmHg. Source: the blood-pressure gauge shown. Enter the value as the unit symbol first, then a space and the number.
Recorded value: mmHg 282
